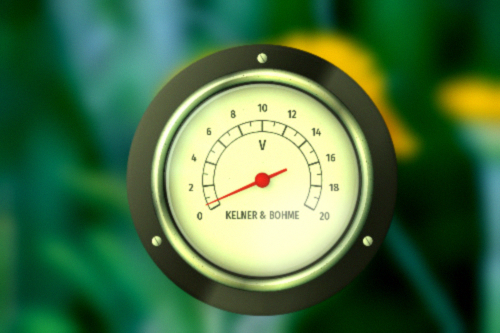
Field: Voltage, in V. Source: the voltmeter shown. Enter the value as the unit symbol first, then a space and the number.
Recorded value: V 0.5
